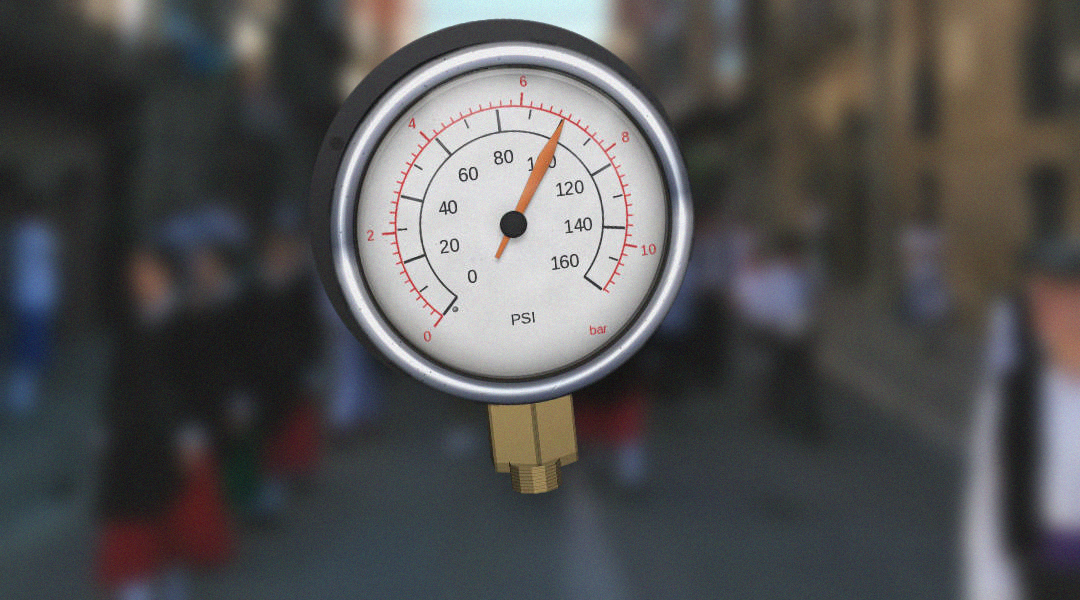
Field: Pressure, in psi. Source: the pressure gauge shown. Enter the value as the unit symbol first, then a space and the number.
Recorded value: psi 100
